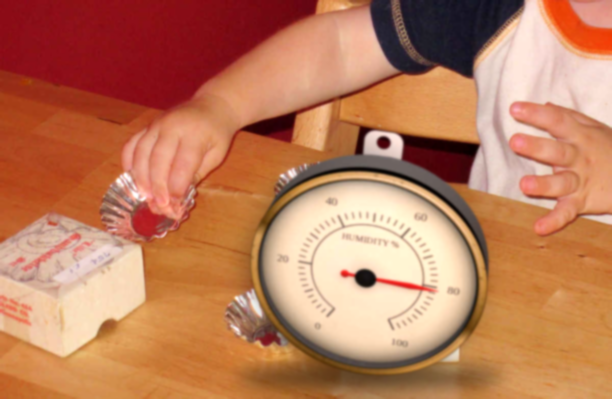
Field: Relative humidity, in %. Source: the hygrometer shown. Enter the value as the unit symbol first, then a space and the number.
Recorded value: % 80
